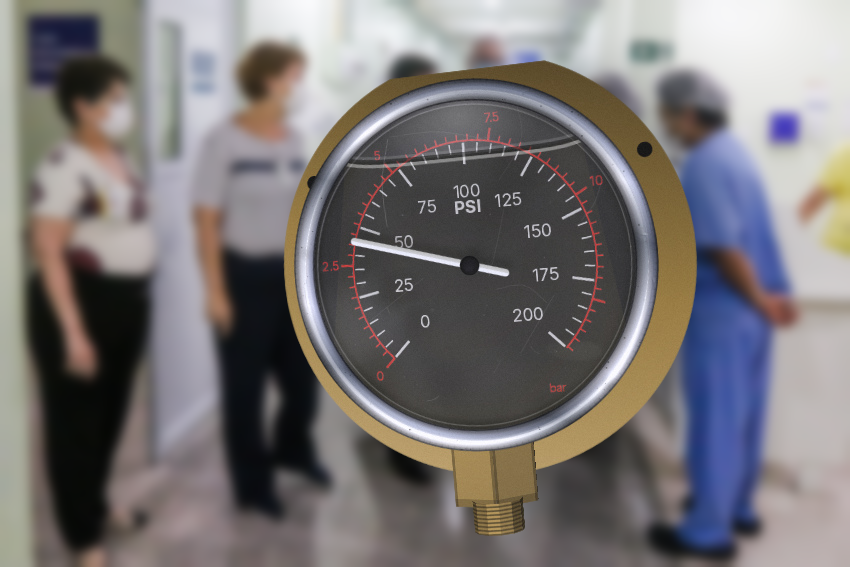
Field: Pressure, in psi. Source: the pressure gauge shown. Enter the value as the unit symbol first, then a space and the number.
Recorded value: psi 45
